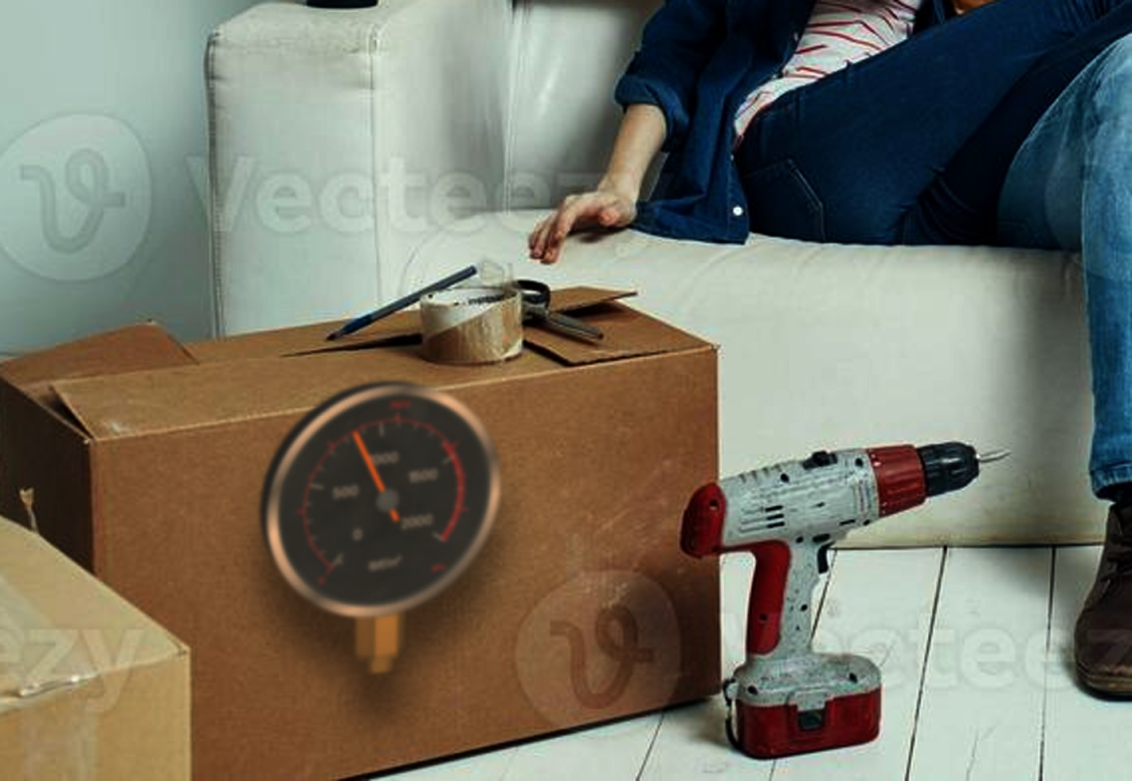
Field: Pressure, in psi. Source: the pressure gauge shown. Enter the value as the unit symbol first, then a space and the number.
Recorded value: psi 850
